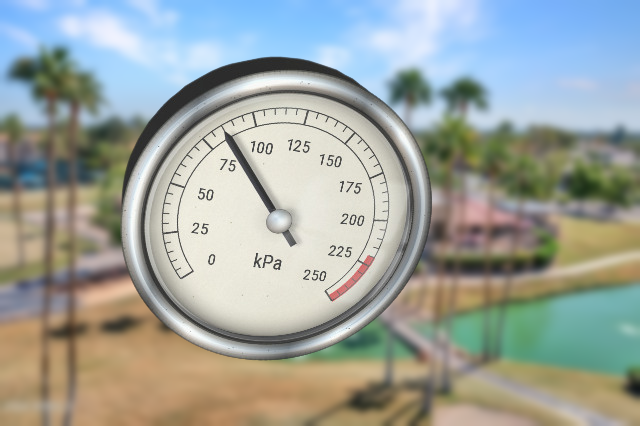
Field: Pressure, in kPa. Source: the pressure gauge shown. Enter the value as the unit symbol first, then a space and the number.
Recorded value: kPa 85
